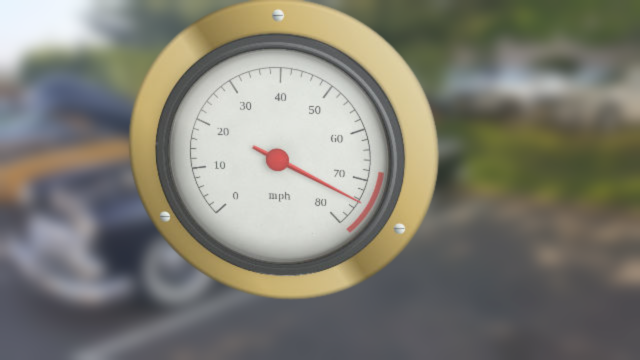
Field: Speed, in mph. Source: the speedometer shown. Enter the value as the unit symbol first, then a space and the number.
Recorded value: mph 74
